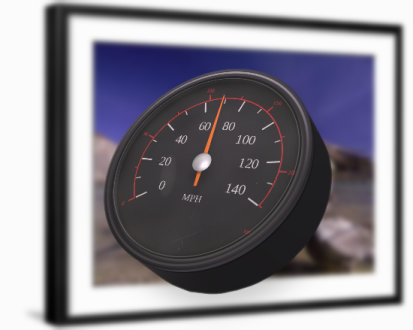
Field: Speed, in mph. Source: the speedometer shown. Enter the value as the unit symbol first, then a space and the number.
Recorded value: mph 70
